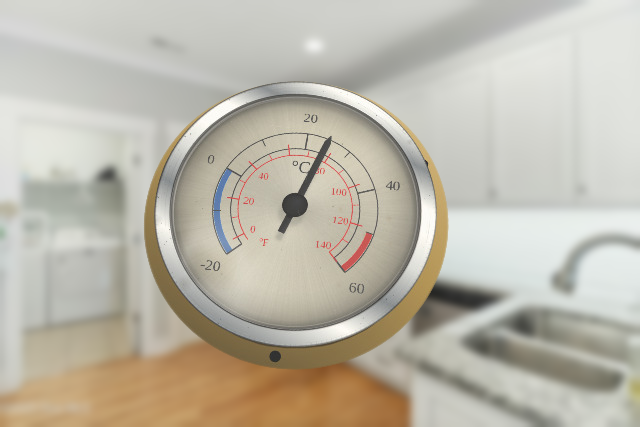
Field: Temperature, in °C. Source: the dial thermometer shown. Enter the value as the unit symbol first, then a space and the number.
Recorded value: °C 25
